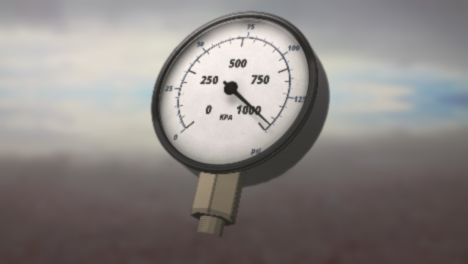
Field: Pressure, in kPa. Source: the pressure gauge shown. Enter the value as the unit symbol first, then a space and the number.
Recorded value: kPa 975
